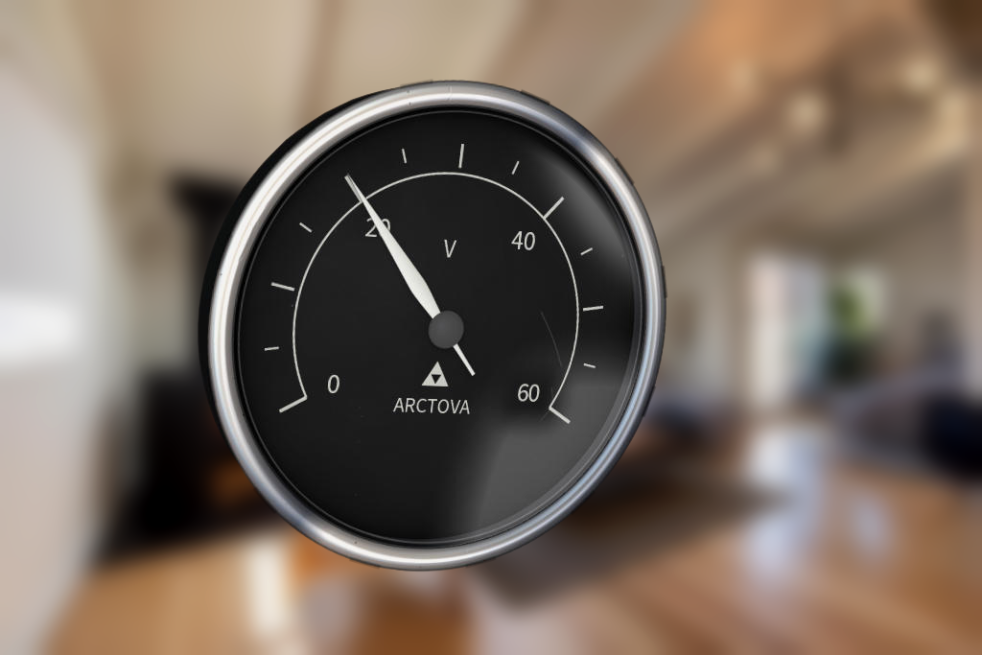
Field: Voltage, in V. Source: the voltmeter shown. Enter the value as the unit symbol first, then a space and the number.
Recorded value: V 20
